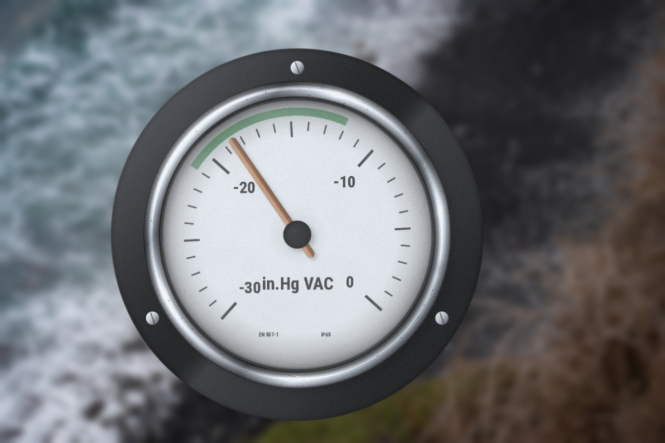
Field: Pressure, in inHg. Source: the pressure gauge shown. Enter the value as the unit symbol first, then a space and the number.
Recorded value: inHg -18.5
